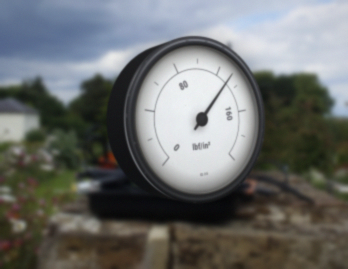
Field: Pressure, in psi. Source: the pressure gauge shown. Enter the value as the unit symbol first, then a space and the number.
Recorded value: psi 130
